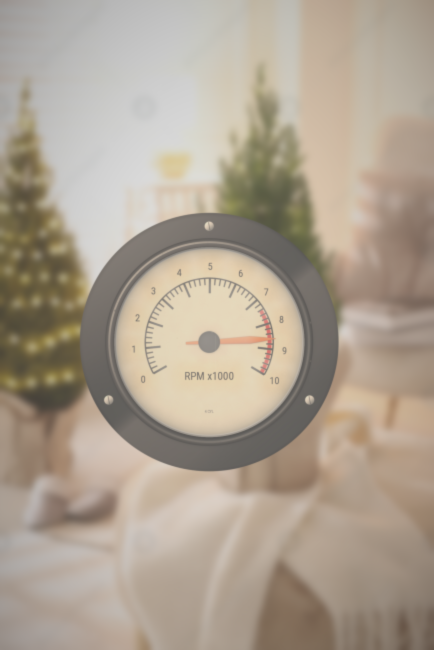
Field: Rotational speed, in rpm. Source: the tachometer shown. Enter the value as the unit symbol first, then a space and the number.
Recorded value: rpm 8600
